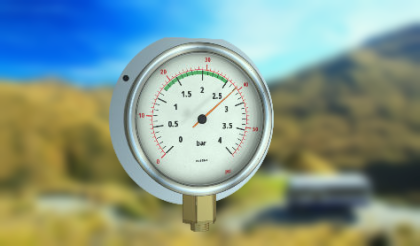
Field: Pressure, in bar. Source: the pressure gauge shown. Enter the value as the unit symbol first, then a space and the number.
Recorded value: bar 2.7
